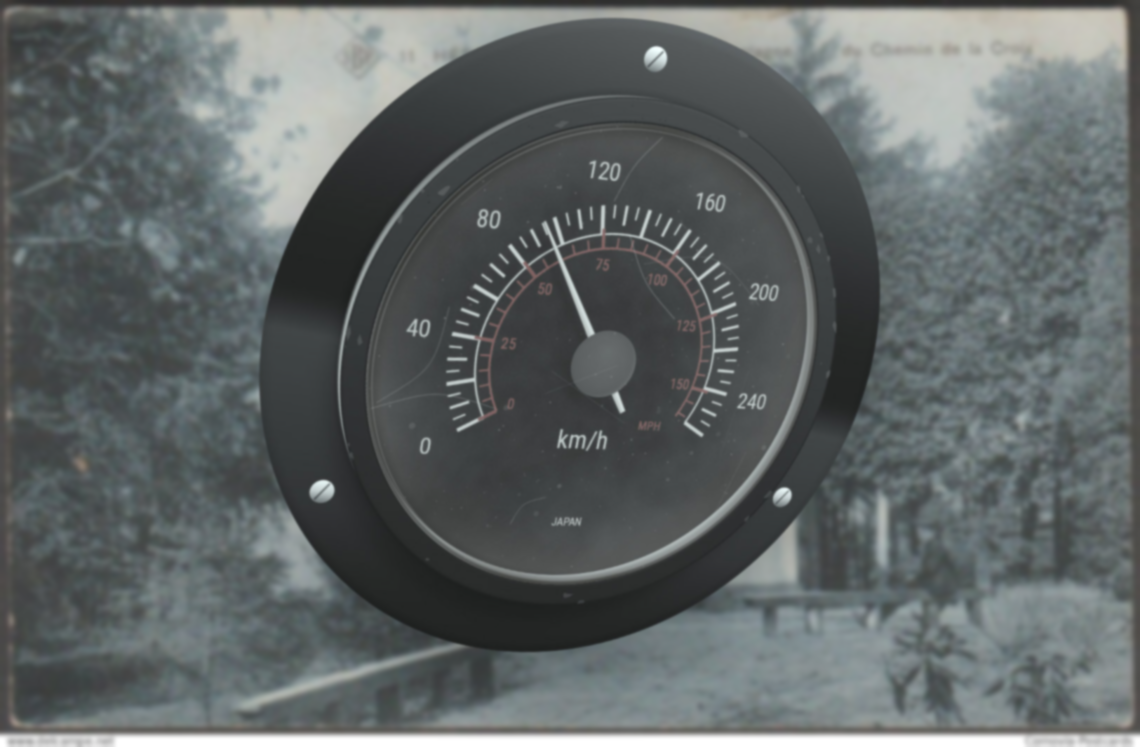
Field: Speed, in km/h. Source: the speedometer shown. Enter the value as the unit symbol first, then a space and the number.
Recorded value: km/h 95
